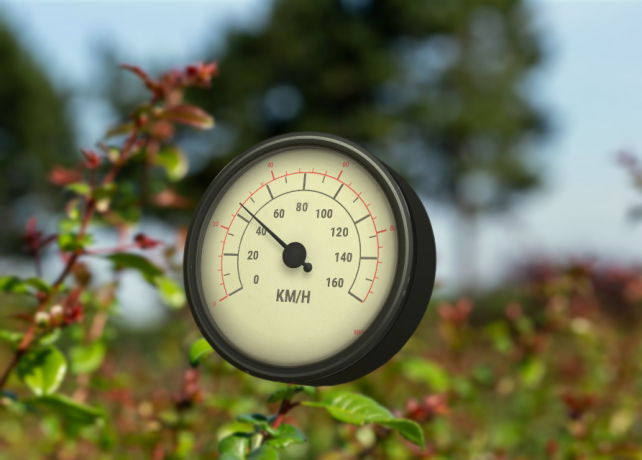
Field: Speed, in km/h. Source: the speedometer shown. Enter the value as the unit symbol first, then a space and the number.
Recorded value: km/h 45
